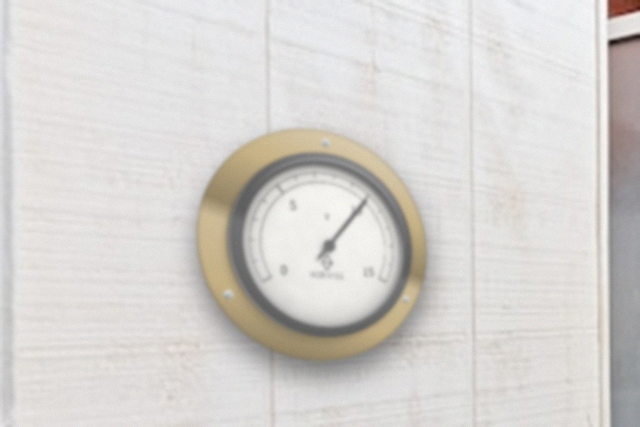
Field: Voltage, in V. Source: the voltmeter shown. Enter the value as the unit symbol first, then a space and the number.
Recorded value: V 10
